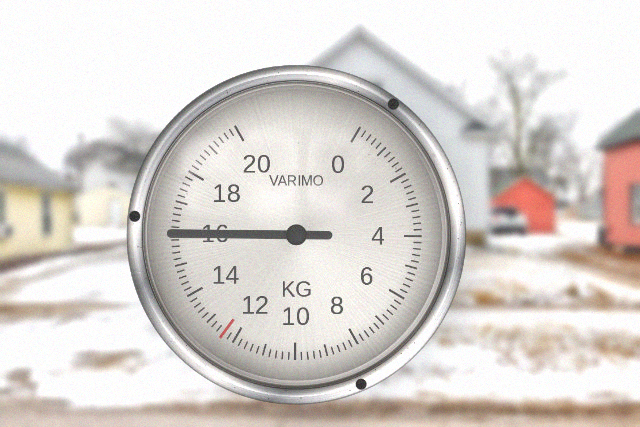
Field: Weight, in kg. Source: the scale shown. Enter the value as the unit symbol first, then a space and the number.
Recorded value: kg 16
